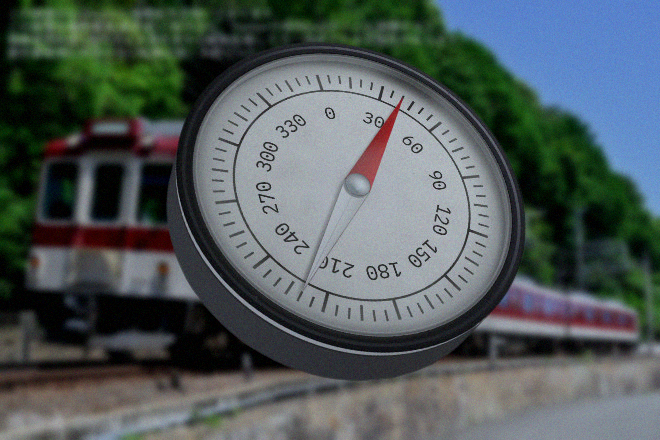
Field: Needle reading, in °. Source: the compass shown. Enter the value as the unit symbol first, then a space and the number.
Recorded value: ° 40
